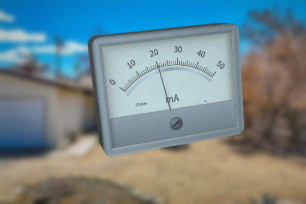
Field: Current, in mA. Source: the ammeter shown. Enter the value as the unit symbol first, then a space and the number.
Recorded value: mA 20
